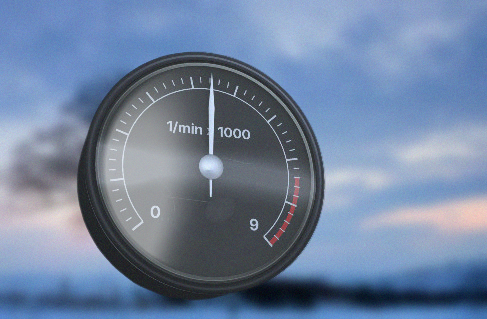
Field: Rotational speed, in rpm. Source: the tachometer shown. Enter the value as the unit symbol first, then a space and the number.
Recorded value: rpm 4400
